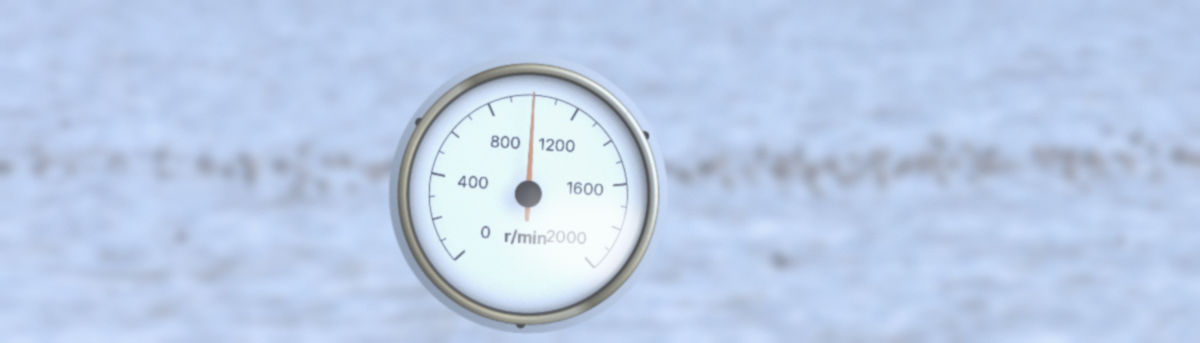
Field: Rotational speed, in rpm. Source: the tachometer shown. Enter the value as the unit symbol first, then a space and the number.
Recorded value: rpm 1000
